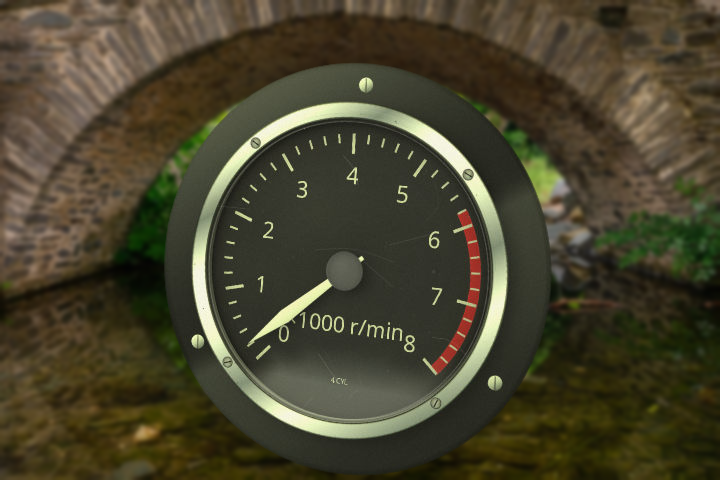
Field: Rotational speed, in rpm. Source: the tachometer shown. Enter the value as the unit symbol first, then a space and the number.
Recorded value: rpm 200
